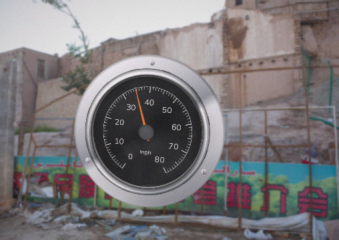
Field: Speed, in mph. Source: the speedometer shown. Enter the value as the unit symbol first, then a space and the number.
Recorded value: mph 35
